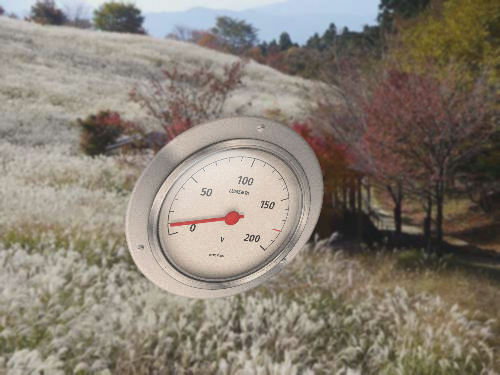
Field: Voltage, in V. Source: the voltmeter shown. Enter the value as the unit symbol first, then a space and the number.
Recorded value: V 10
